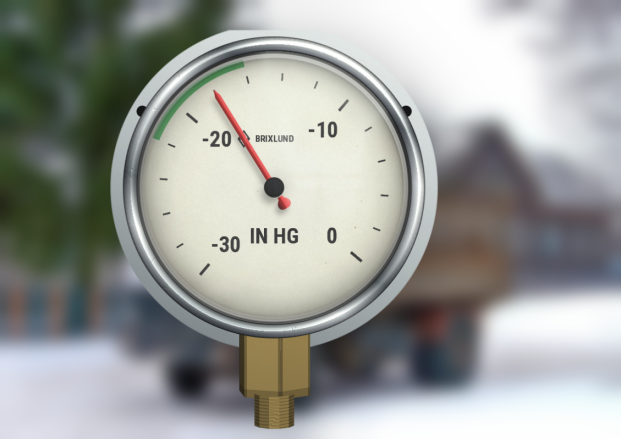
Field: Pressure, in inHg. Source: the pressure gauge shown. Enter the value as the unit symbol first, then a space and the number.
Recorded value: inHg -18
